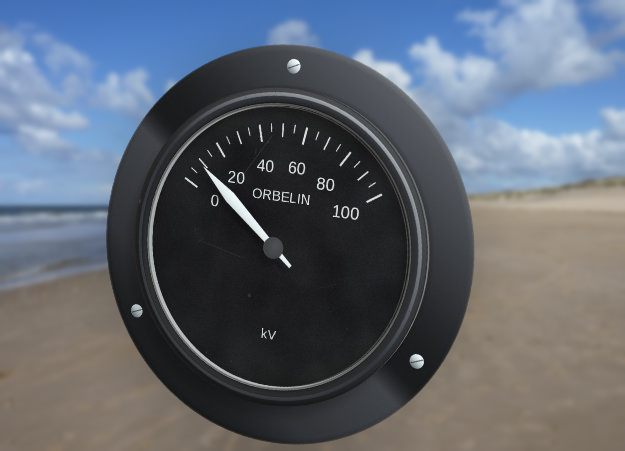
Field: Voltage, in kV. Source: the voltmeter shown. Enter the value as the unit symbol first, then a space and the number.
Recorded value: kV 10
